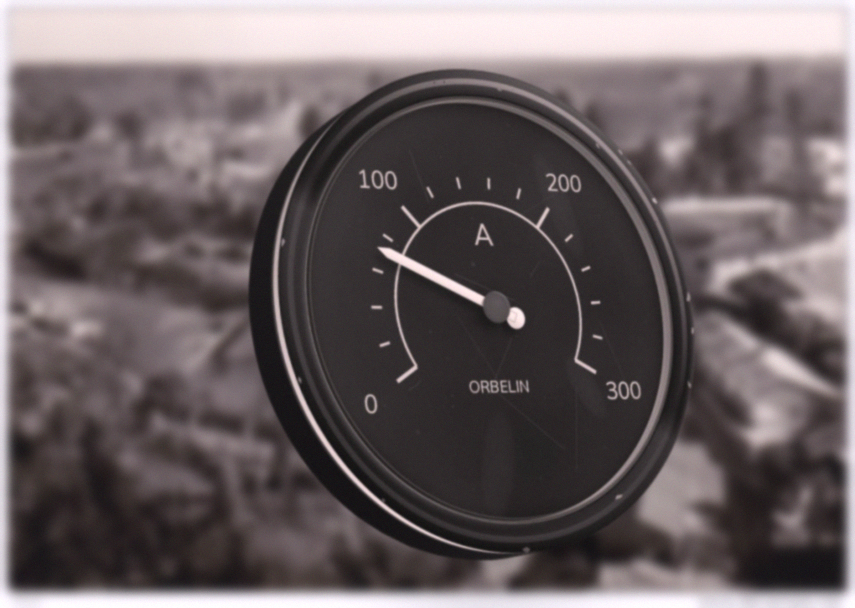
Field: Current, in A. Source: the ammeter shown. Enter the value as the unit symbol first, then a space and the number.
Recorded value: A 70
